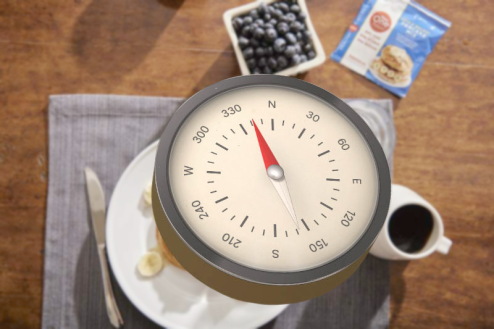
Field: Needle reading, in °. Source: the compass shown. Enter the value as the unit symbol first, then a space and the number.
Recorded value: ° 340
